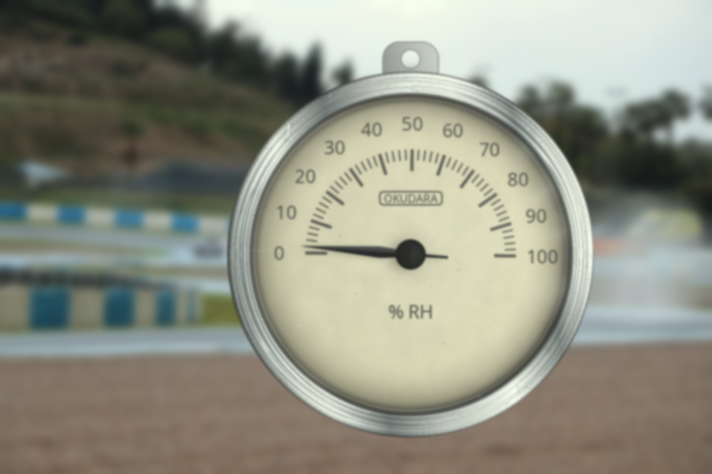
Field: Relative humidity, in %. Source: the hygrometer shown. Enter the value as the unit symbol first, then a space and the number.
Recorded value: % 2
